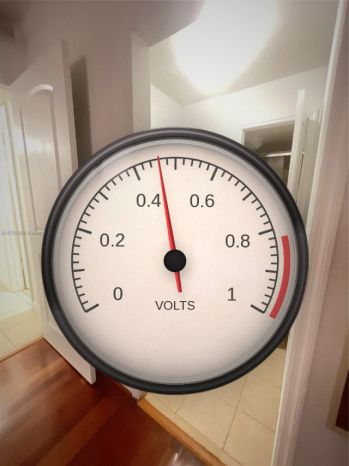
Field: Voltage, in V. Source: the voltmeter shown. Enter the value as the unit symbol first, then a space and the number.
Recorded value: V 0.46
